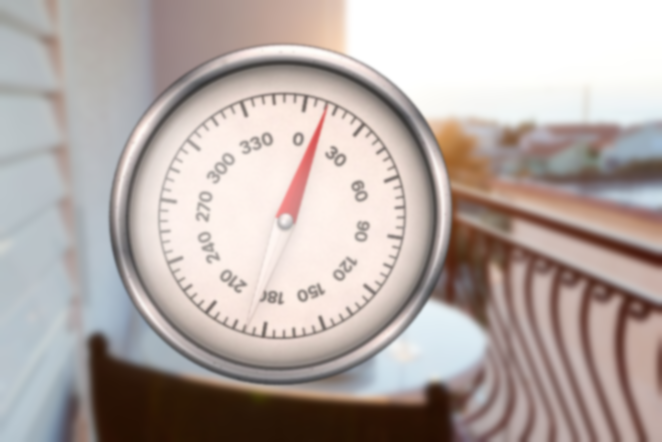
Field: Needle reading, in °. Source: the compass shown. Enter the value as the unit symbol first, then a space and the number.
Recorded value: ° 10
